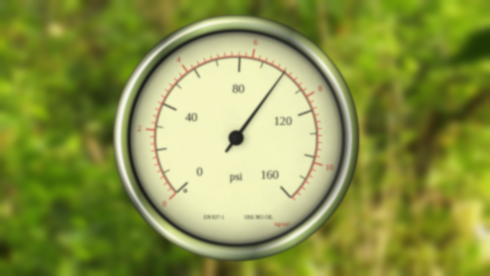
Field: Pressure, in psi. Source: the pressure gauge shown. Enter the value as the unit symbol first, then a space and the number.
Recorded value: psi 100
